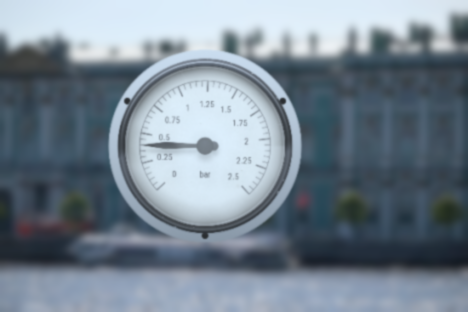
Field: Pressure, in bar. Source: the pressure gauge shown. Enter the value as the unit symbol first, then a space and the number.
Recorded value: bar 0.4
